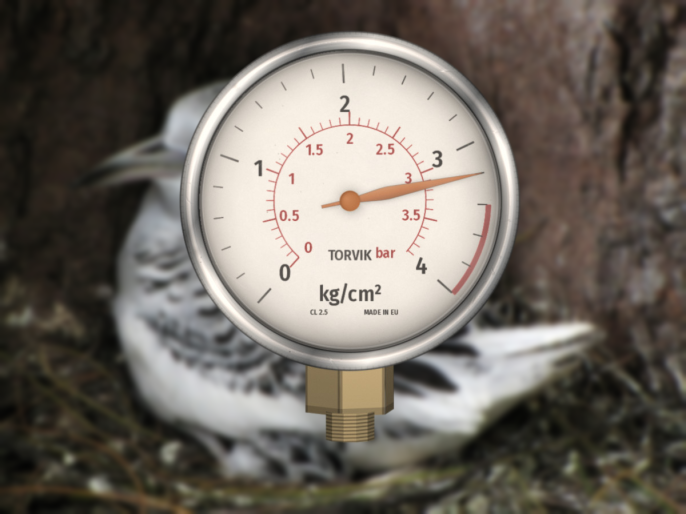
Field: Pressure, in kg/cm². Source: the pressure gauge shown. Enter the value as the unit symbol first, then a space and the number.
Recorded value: kg/cm² 3.2
